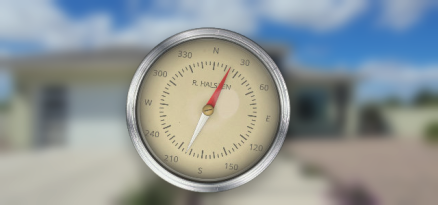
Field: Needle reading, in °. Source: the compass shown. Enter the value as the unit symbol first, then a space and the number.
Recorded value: ° 20
